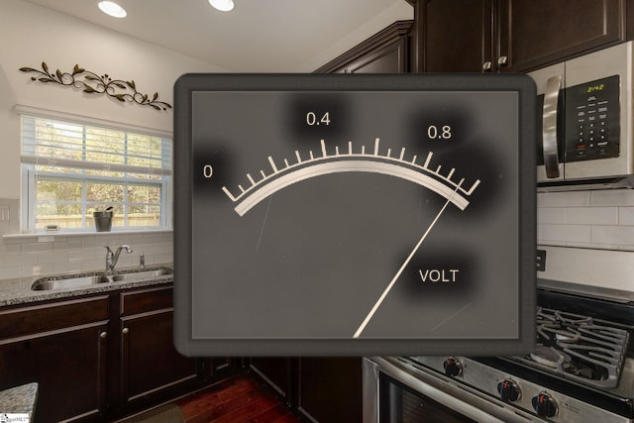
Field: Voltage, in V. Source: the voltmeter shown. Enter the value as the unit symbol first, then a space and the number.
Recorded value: V 0.95
